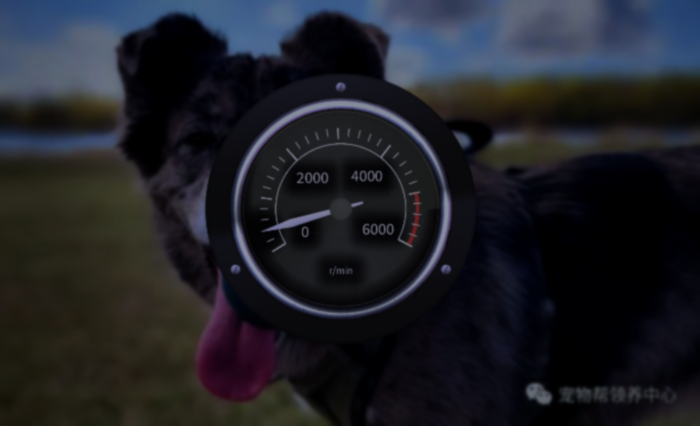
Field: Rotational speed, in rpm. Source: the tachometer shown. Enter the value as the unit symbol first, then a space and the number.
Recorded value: rpm 400
